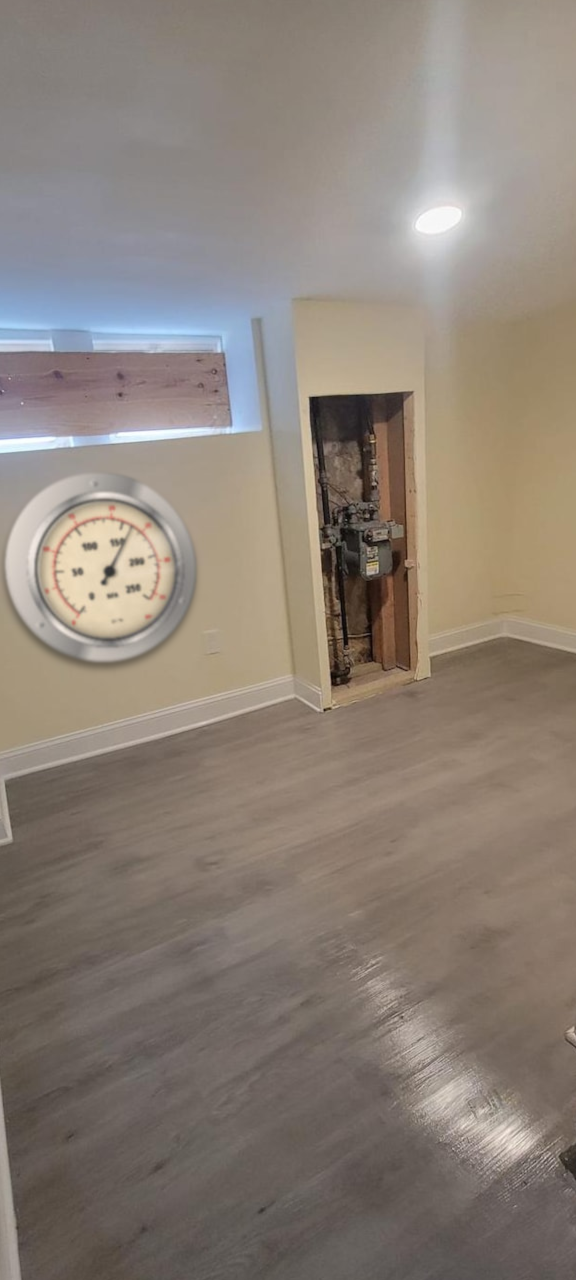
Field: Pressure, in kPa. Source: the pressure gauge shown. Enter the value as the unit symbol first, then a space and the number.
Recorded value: kPa 160
